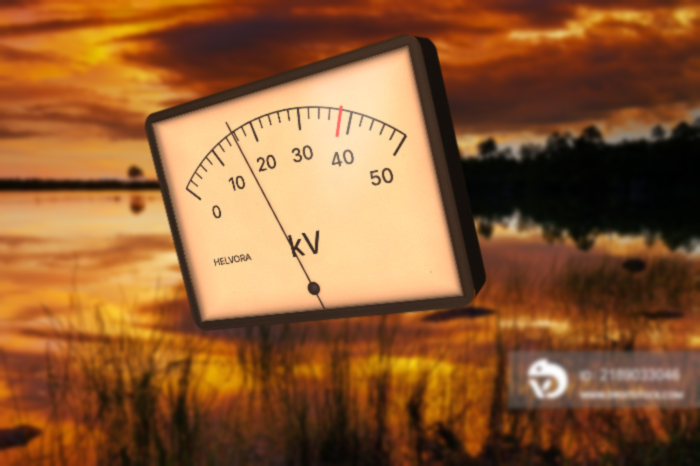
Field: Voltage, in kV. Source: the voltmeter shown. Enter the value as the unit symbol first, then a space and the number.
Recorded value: kV 16
